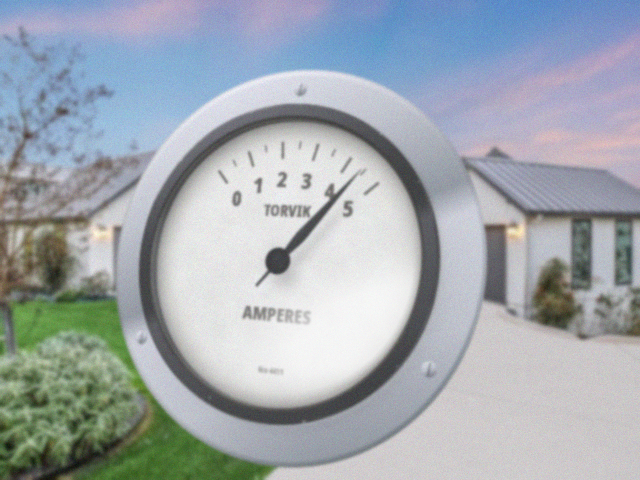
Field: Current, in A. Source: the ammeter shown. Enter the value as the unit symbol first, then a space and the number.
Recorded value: A 4.5
